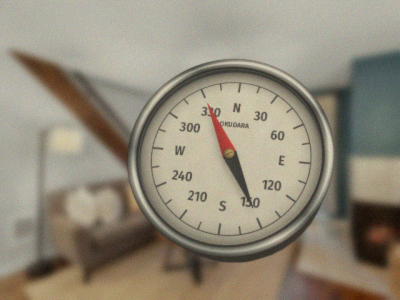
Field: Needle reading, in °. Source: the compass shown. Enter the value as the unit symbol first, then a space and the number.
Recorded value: ° 330
